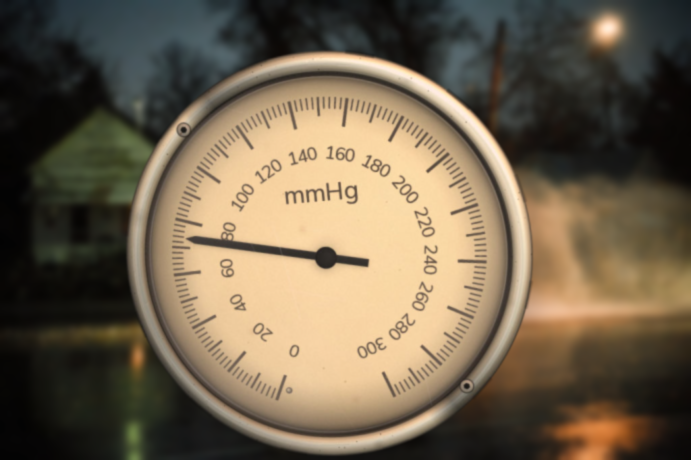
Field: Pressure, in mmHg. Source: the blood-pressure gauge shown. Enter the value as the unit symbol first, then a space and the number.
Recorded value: mmHg 74
